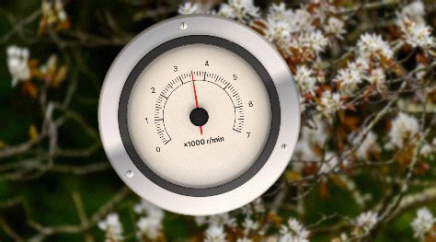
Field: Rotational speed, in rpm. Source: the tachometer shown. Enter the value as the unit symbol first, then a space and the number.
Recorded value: rpm 3500
